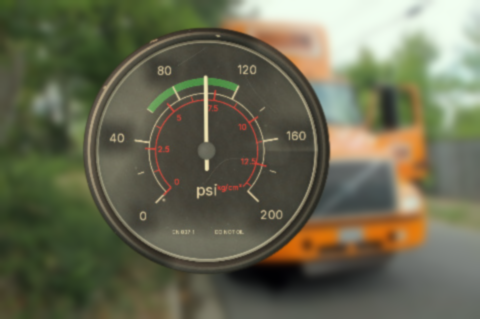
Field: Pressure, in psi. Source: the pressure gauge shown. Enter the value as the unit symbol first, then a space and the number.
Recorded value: psi 100
